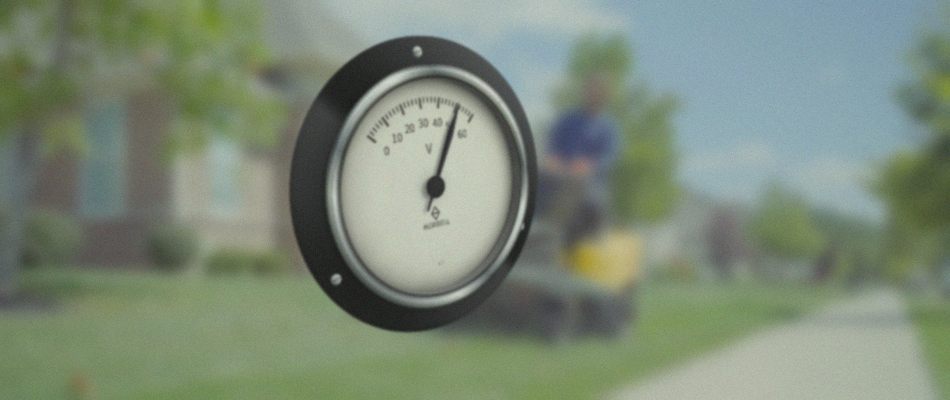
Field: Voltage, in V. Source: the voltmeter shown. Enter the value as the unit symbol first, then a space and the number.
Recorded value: V 50
